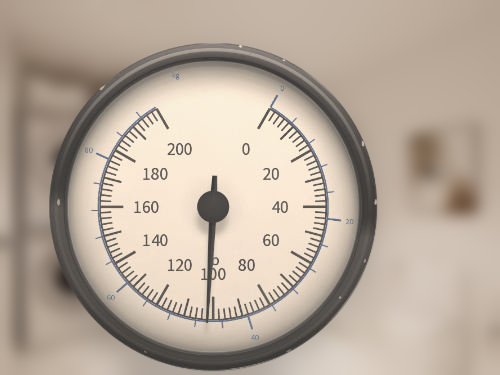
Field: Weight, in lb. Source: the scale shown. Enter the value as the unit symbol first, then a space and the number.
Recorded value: lb 102
